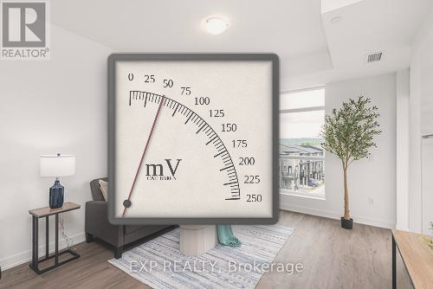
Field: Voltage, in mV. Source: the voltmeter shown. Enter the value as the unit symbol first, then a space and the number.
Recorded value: mV 50
